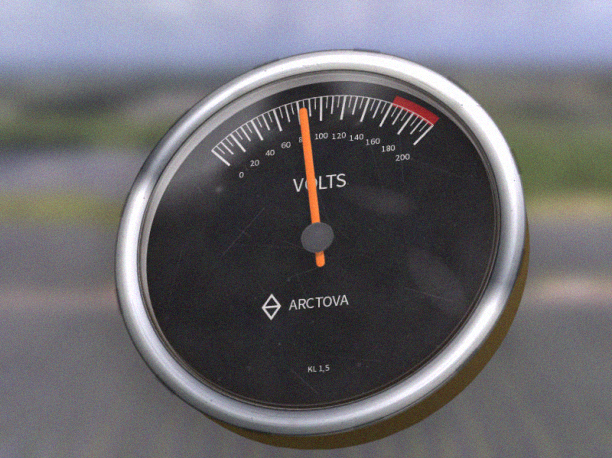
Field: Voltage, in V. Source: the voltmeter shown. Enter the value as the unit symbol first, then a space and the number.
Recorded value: V 85
